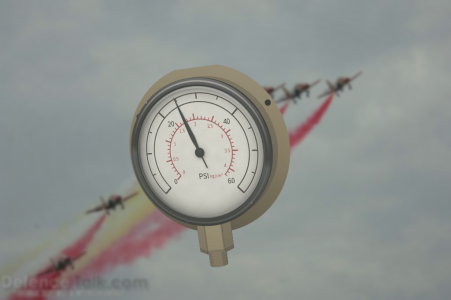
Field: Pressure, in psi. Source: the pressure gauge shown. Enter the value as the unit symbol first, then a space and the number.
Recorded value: psi 25
